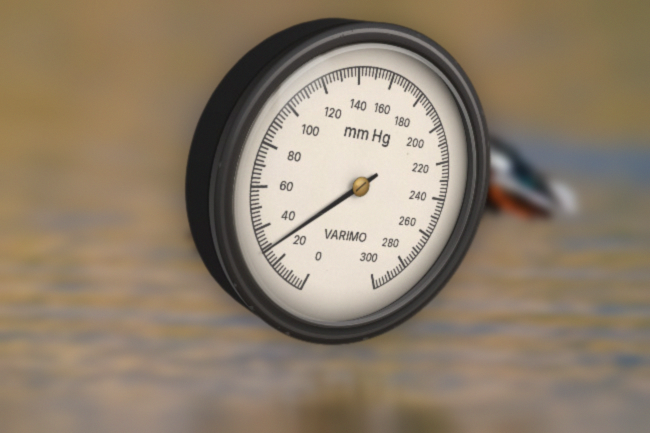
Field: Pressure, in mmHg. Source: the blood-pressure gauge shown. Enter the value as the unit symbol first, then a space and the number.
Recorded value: mmHg 30
